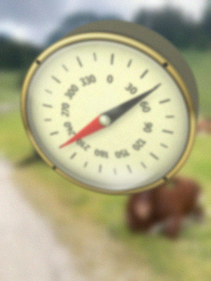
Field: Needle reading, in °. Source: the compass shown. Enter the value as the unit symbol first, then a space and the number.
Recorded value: ° 225
